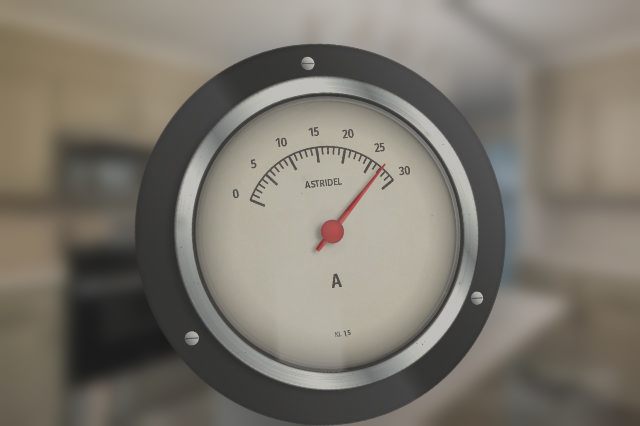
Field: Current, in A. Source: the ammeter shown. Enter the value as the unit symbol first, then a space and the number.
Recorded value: A 27
